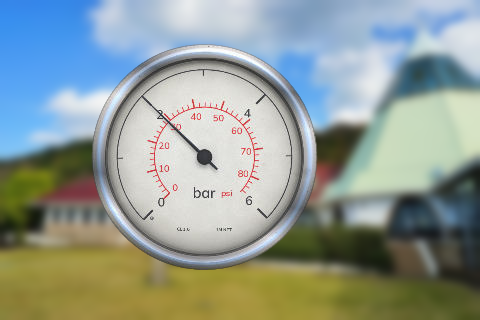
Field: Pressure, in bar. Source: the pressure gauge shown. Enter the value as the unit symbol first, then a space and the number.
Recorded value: bar 2
